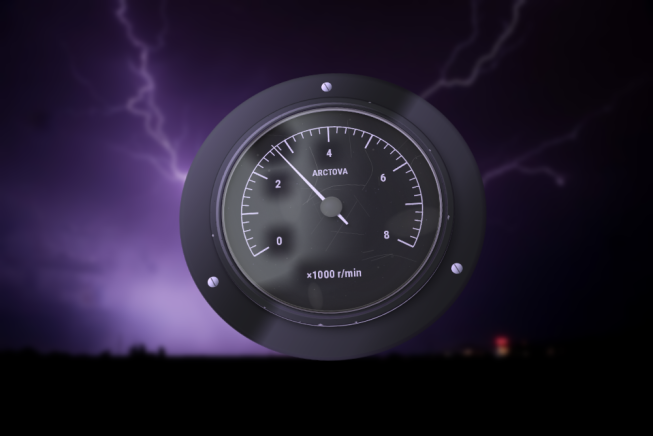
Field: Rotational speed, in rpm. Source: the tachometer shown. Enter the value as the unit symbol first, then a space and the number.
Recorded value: rpm 2700
